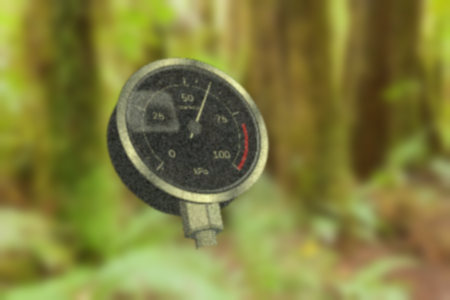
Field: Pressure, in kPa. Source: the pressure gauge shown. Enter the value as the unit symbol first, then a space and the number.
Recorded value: kPa 60
